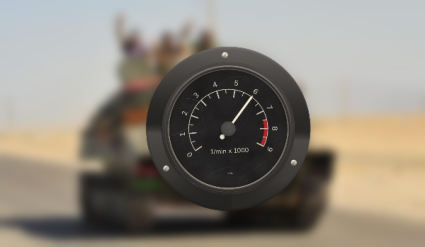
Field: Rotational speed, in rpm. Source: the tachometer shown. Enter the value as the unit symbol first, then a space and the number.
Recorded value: rpm 6000
